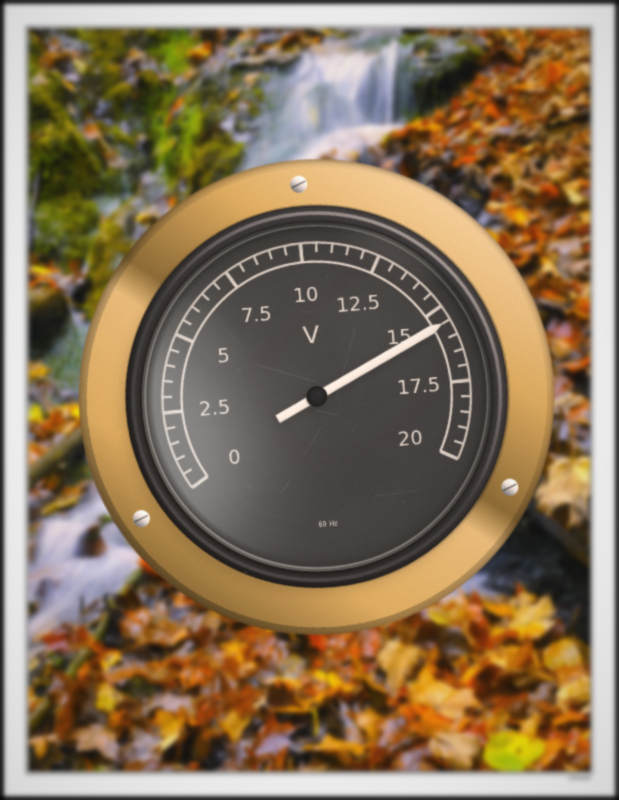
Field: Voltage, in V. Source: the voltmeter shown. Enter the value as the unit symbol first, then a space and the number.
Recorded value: V 15.5
